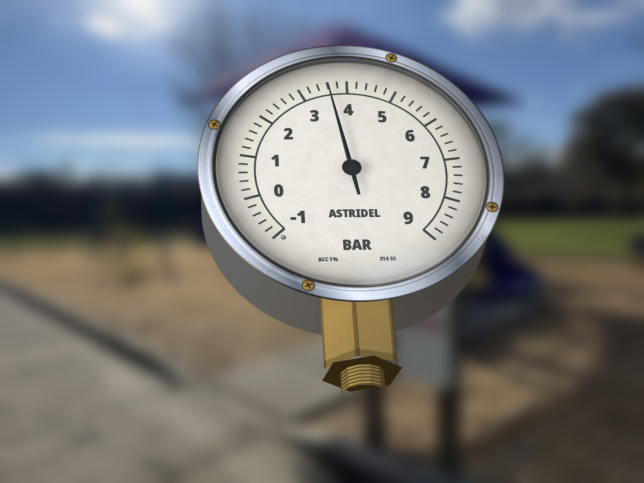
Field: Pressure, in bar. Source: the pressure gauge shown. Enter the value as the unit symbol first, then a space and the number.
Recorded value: bar 3.6
